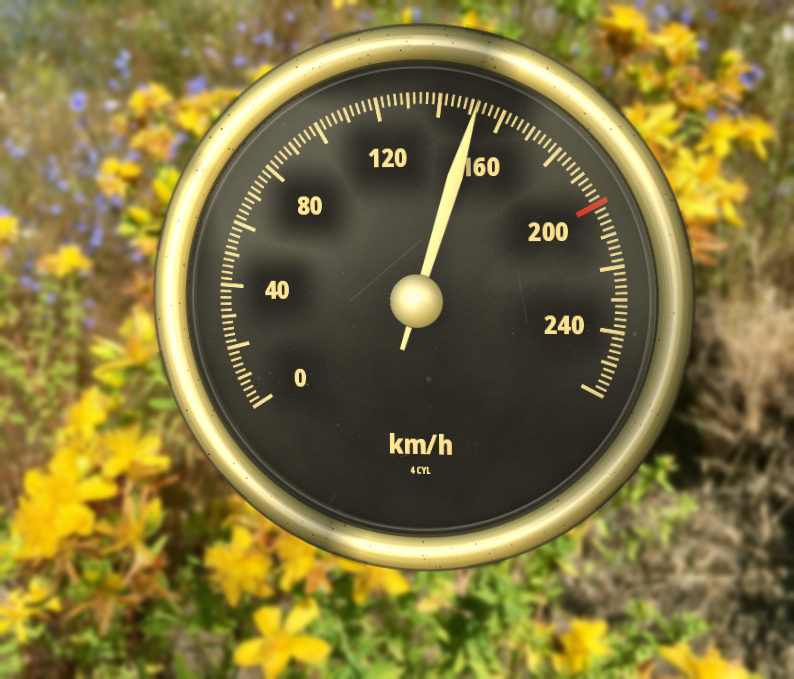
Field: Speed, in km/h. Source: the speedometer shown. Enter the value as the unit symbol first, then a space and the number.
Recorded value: km/h 152
